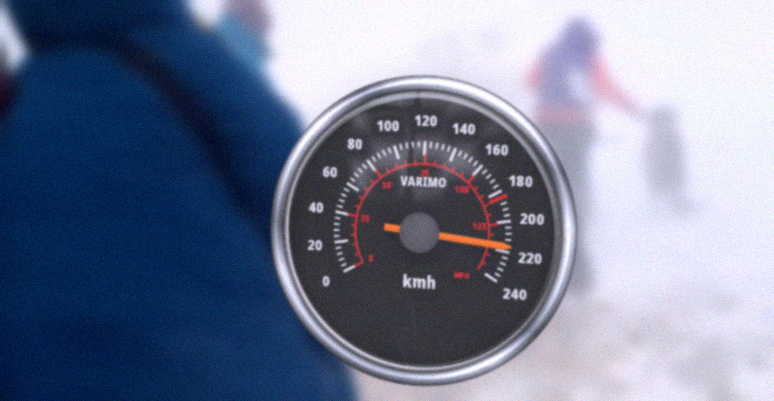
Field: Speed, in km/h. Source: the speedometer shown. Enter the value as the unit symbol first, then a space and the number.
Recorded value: km/h 216
